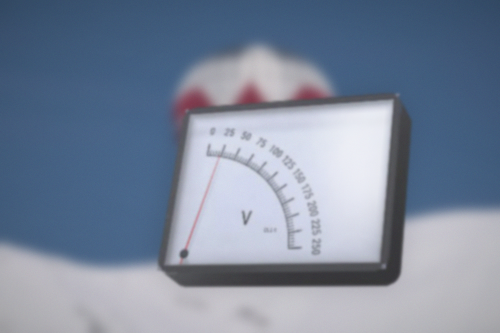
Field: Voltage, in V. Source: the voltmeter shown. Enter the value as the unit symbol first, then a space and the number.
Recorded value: V 25
